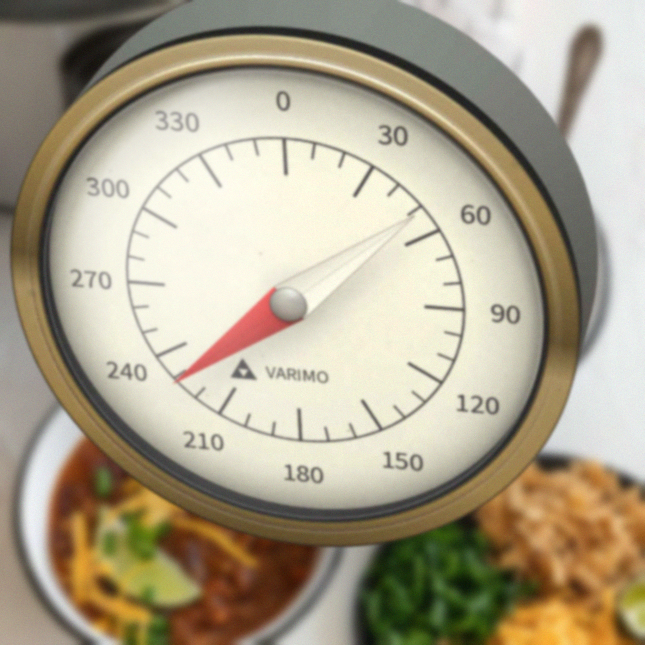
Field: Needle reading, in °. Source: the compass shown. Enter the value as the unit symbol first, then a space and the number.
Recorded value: ° 230
